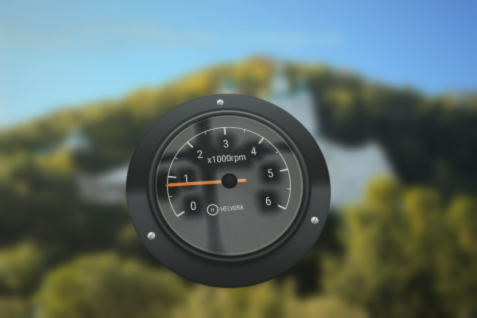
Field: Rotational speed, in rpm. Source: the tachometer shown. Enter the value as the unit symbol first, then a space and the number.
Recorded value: rpm 750
